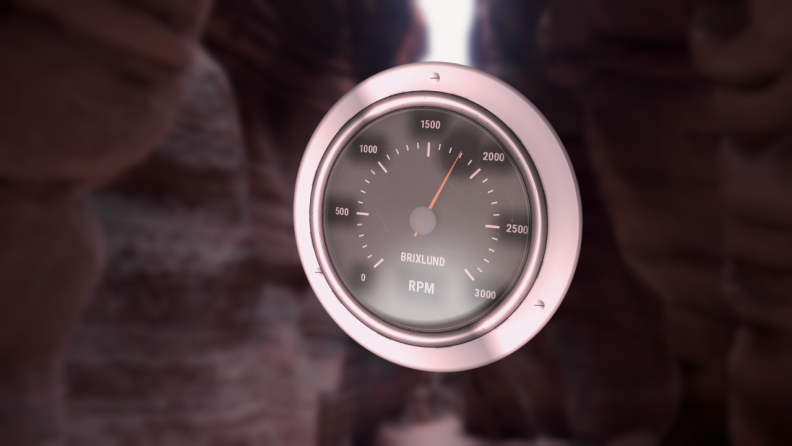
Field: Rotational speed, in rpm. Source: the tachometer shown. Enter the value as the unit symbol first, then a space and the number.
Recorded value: rpm 1800
